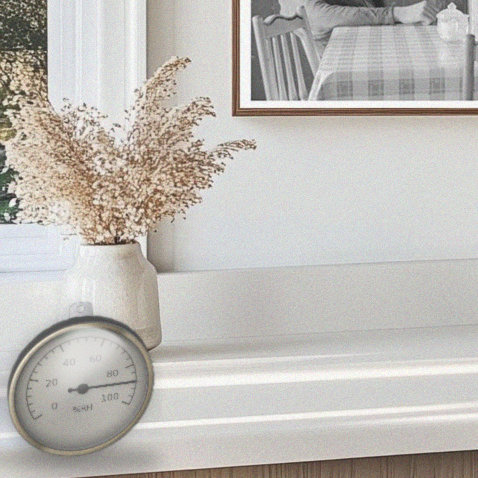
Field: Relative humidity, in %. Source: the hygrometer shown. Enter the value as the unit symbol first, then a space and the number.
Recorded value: % 88
